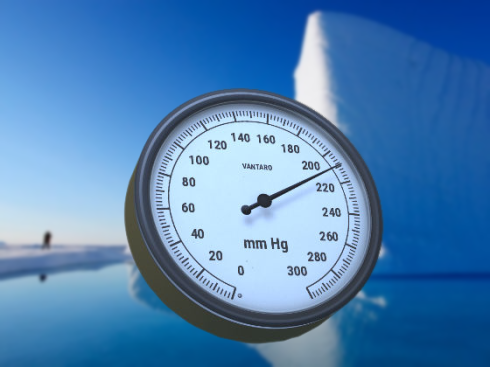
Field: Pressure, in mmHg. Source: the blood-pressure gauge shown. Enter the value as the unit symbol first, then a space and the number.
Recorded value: mmHg 210
